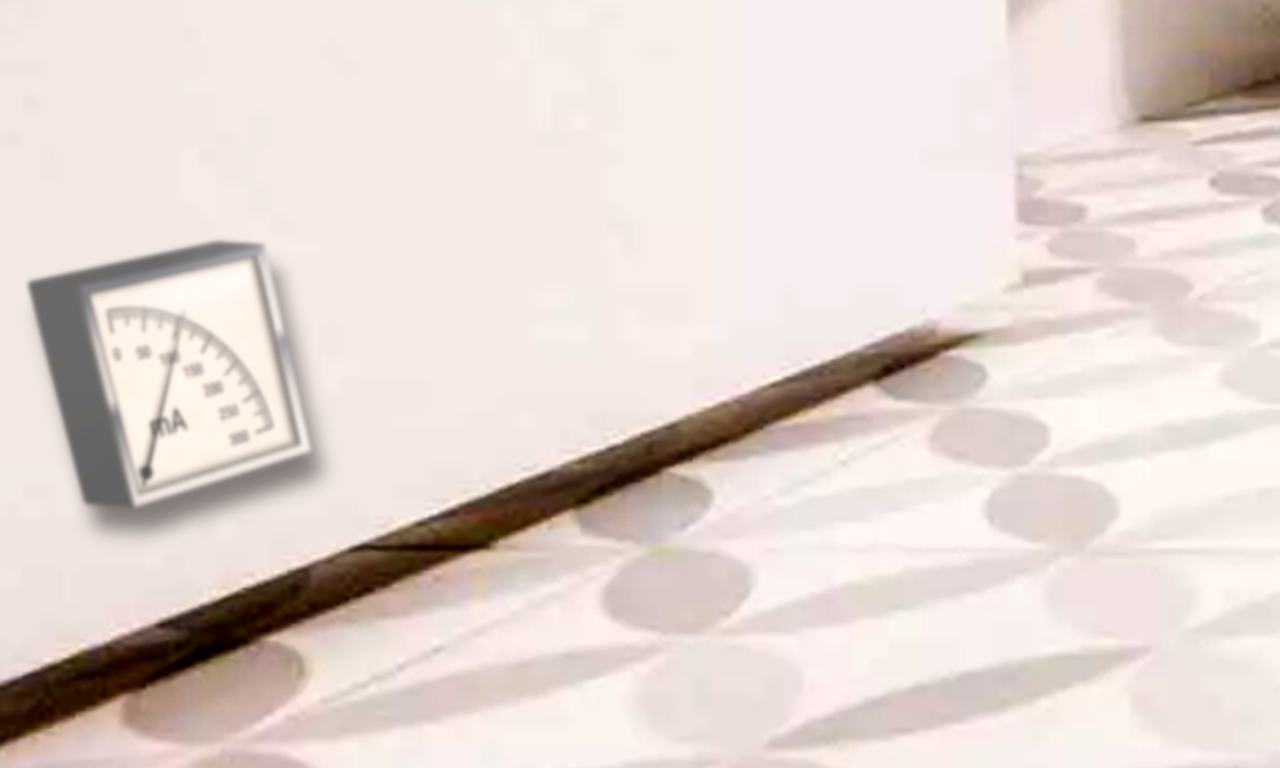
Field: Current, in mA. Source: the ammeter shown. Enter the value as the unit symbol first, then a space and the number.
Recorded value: mA 100
